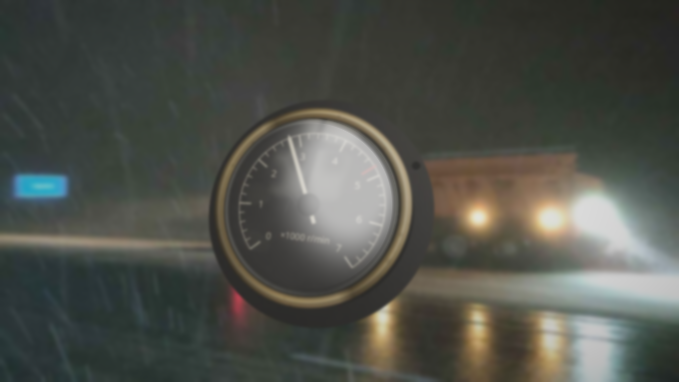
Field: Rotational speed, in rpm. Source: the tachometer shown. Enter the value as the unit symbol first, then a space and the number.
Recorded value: rpm 2800
